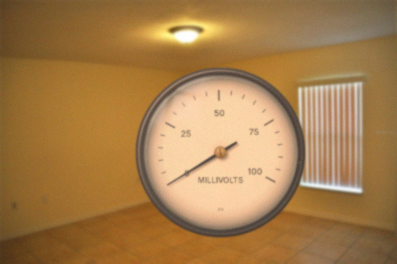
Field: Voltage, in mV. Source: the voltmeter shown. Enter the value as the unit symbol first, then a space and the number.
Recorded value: mV 0
